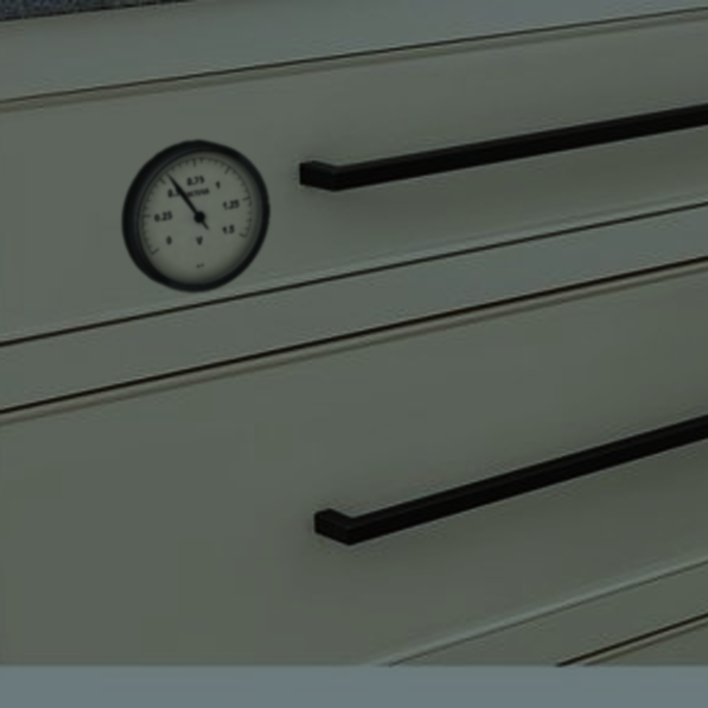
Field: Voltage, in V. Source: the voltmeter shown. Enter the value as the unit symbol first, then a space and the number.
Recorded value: V 0.55
